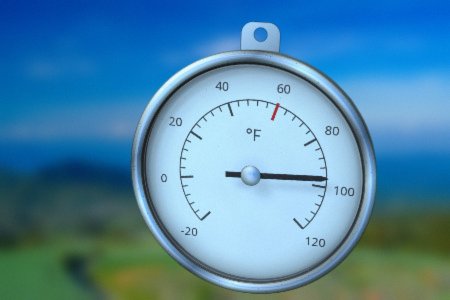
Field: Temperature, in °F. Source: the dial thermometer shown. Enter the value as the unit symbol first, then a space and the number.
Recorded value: °F 96
